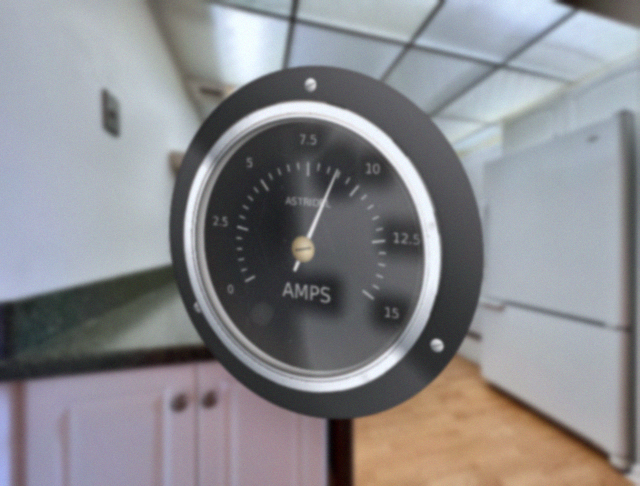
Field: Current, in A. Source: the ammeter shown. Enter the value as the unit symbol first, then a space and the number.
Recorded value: A 9
